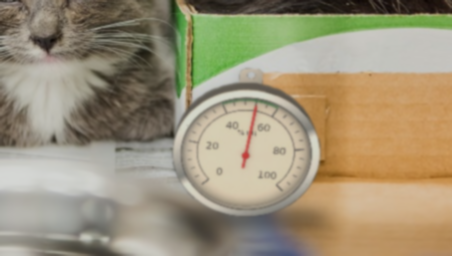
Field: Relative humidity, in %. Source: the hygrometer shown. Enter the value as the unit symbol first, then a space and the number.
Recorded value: % 52
